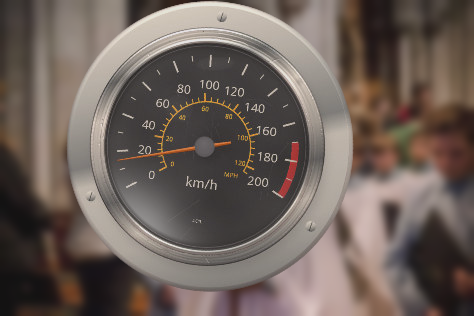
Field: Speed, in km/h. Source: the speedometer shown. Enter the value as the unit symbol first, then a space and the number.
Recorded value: km/h 15
